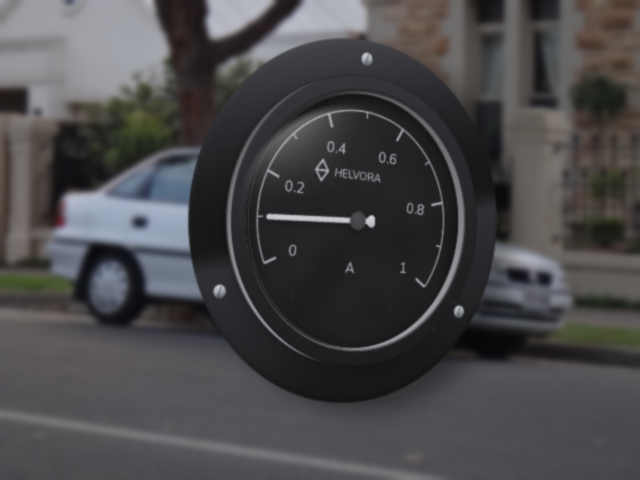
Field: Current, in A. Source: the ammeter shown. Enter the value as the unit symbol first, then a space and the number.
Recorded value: A 0.1
